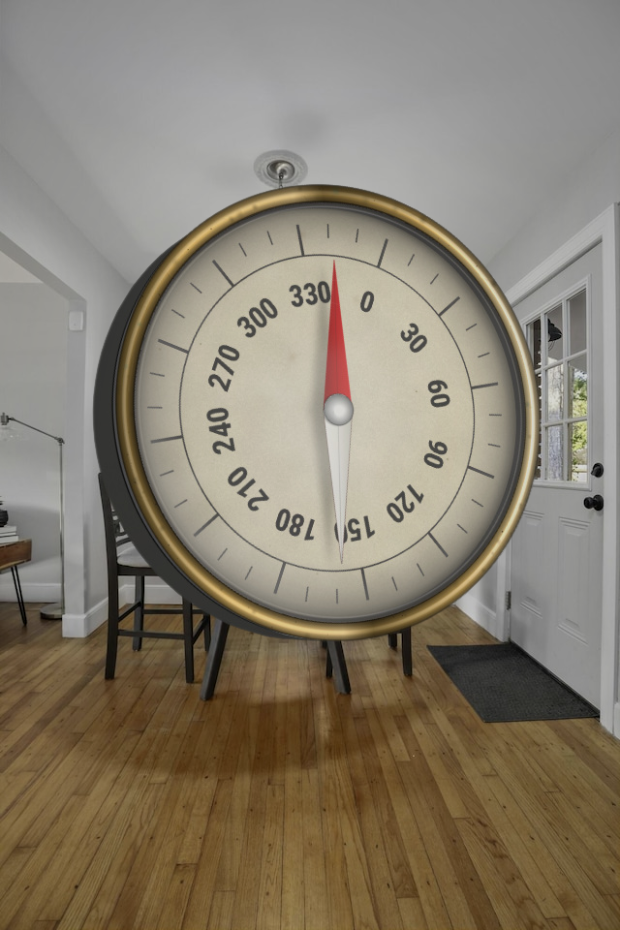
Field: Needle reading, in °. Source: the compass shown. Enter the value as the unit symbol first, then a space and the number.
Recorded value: ° 340
